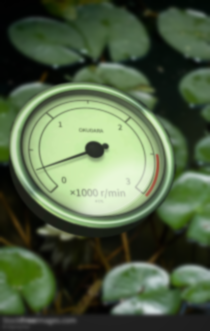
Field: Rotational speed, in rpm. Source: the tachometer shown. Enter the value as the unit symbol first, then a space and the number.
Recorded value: rpm 250
